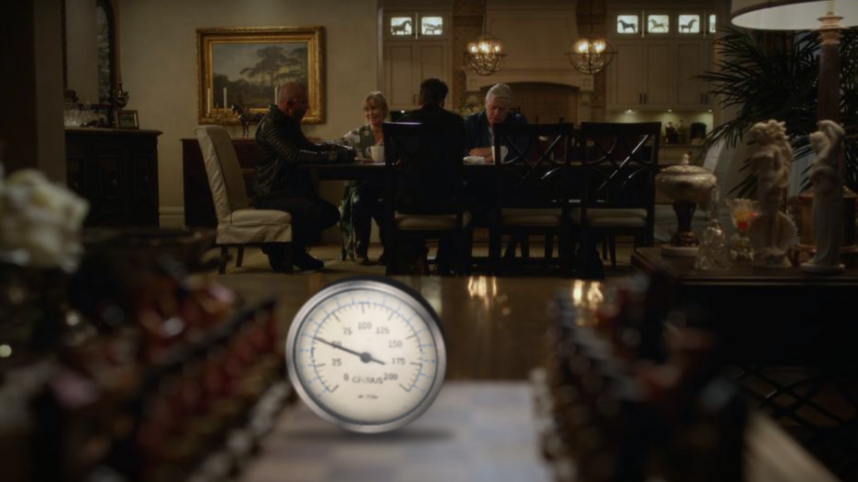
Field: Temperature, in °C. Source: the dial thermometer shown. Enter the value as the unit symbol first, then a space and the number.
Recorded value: °C 50
